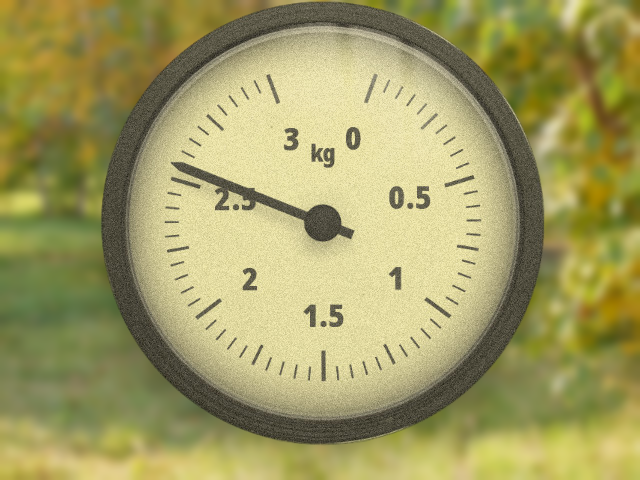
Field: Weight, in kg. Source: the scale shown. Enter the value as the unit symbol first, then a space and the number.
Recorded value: kg 2.55
